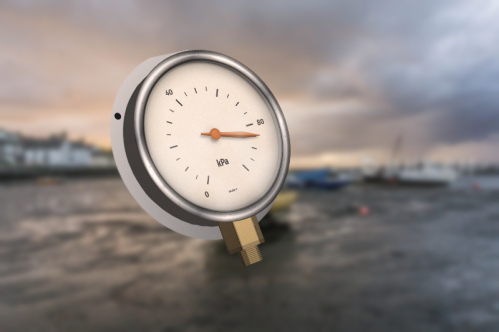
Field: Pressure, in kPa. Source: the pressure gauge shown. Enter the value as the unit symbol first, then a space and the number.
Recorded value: kPa 85
